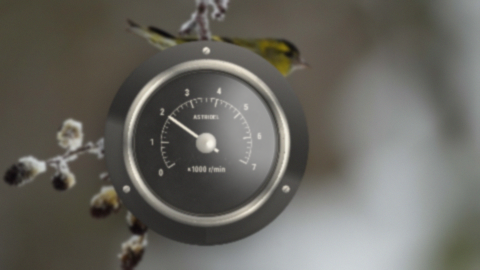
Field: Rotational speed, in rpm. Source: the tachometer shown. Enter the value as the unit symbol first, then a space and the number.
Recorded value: rpm 2000
